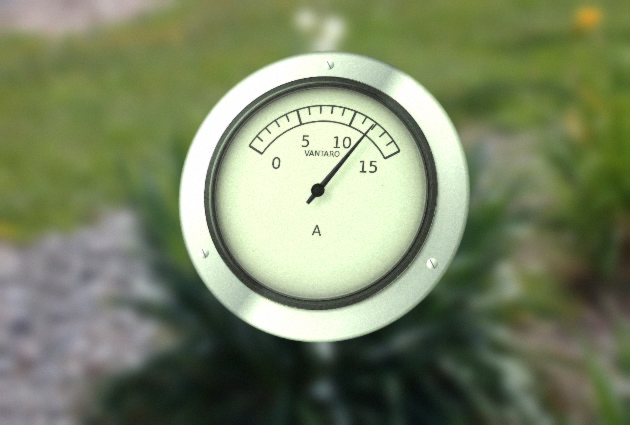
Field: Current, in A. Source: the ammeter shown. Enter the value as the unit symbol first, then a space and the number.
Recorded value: A 12
